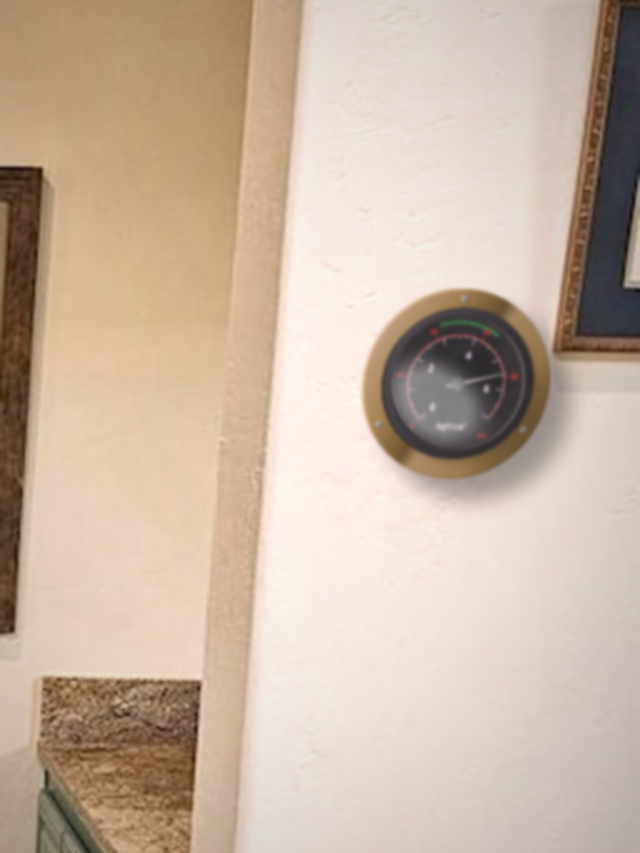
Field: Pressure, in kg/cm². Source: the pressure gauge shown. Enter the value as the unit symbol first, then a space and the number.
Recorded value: kg/cm² 5.5
